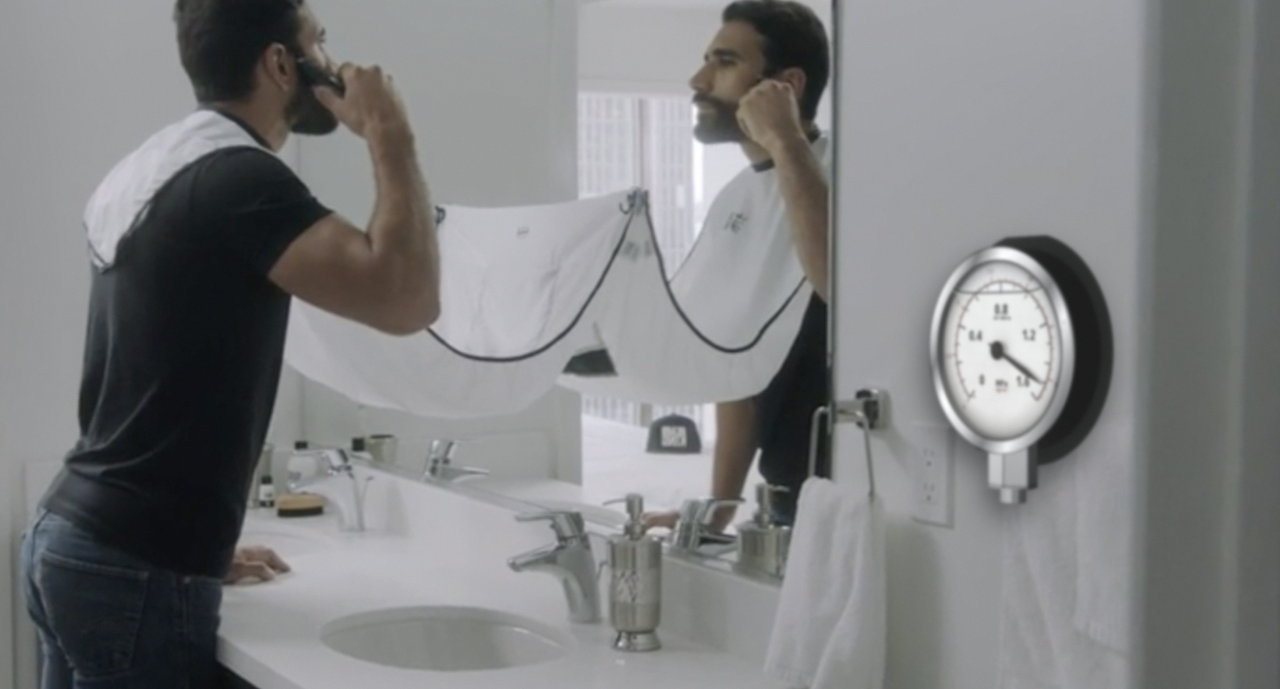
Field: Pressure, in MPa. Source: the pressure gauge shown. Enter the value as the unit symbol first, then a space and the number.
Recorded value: MPa 1.5
